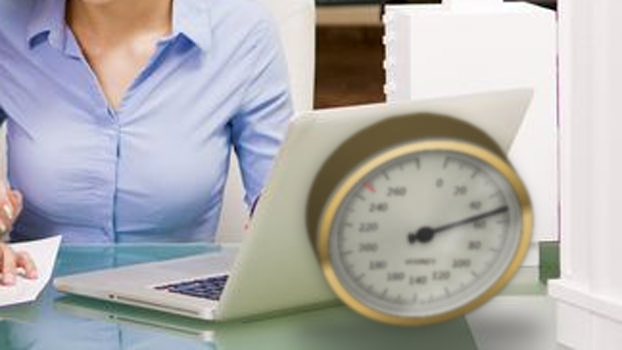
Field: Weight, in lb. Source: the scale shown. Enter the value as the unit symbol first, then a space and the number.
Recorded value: lb 50
